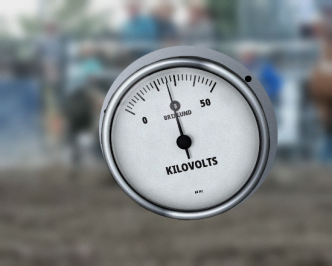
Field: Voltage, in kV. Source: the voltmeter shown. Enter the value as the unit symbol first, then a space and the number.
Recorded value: kV 26
